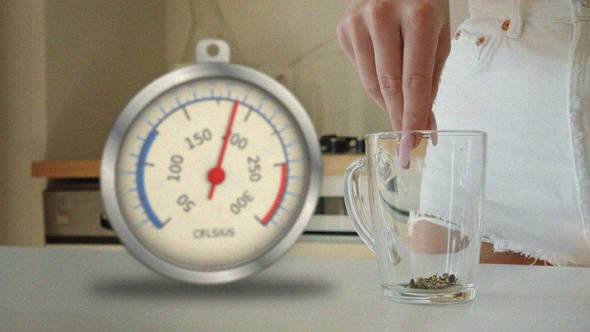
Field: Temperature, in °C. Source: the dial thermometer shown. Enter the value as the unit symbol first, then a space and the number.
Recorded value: °C 187.5
